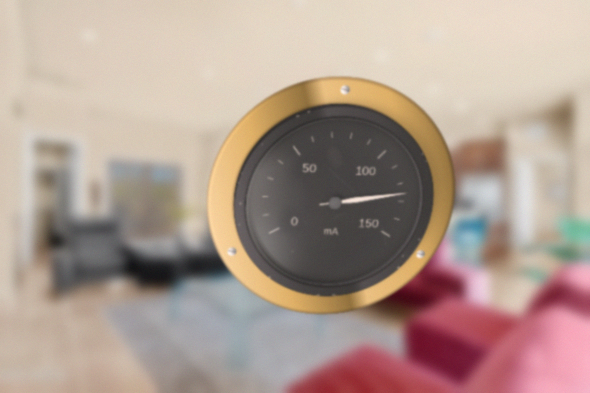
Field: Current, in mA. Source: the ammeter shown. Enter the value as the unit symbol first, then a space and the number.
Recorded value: mA 125
